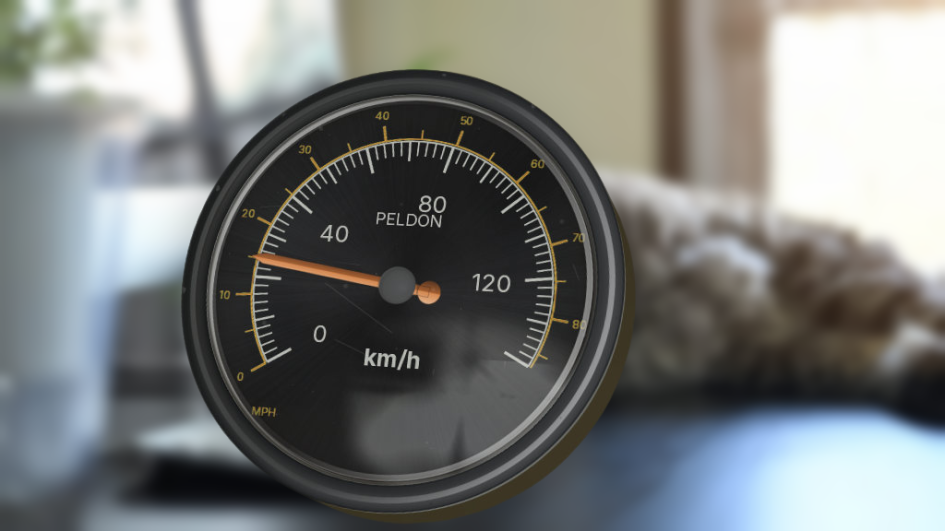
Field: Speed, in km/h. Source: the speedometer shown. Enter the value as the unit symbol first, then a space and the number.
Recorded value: km/h 24
